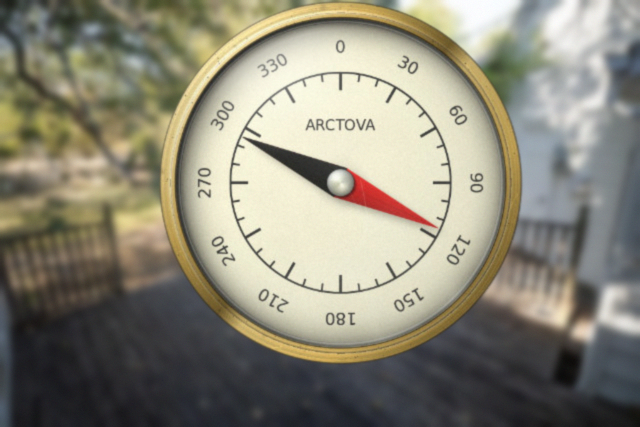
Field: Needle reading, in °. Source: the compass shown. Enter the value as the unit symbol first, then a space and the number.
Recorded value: ° 115
